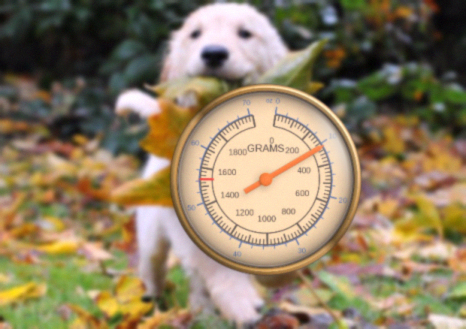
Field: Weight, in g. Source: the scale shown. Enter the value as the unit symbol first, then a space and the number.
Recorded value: g 300
